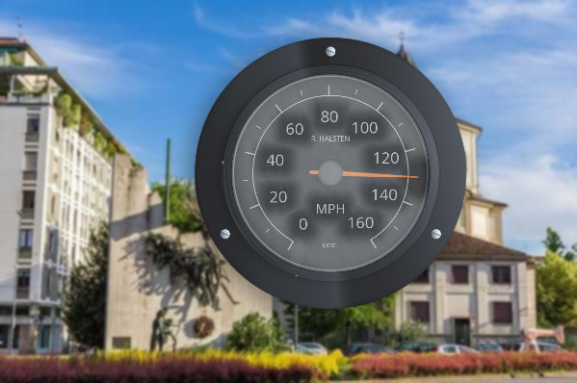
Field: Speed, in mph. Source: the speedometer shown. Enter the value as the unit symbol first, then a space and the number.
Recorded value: mph 130
